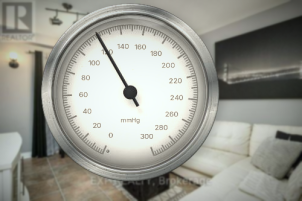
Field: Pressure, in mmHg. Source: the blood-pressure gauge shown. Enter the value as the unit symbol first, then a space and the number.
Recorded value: mmHg 120
